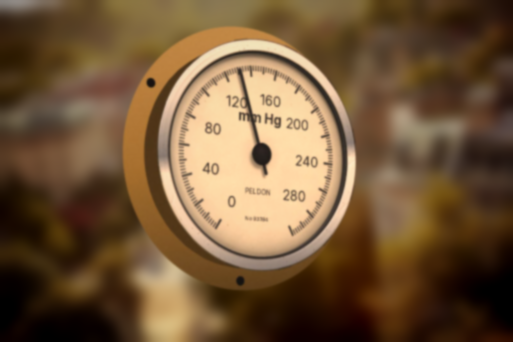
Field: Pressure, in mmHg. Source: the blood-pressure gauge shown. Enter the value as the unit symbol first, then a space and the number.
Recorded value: mmHg 130
